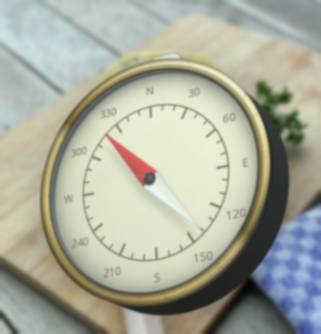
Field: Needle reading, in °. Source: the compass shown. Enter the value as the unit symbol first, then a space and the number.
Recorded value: ° 320
